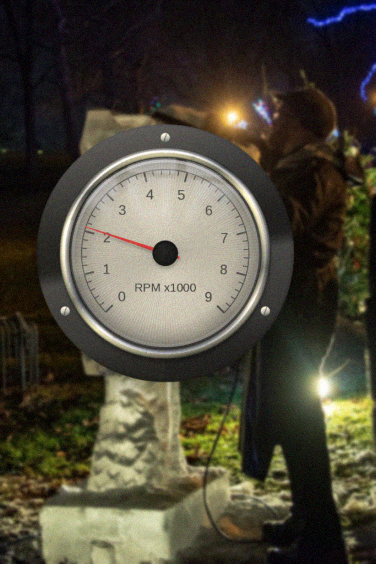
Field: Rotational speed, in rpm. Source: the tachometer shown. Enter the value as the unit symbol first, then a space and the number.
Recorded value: rpm 2100
